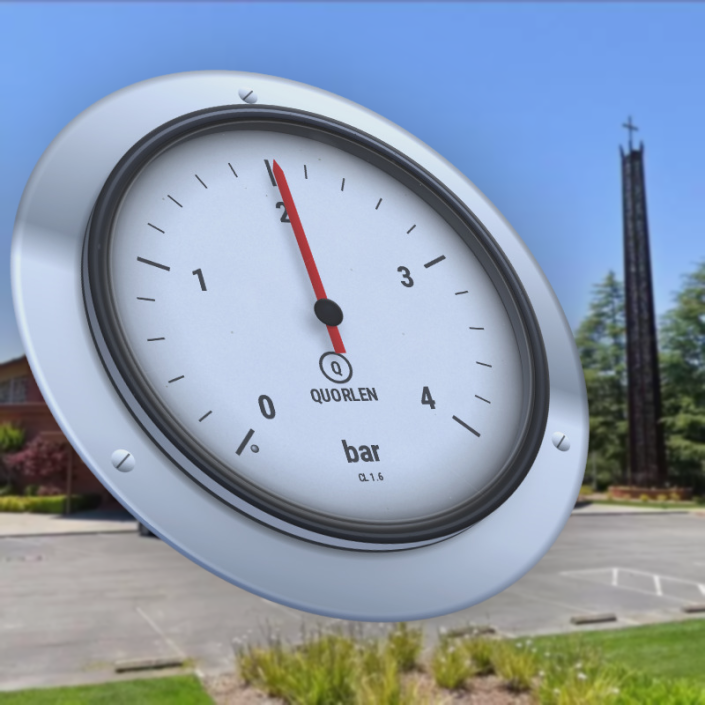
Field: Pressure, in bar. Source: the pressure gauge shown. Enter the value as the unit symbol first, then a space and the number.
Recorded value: bar 2
